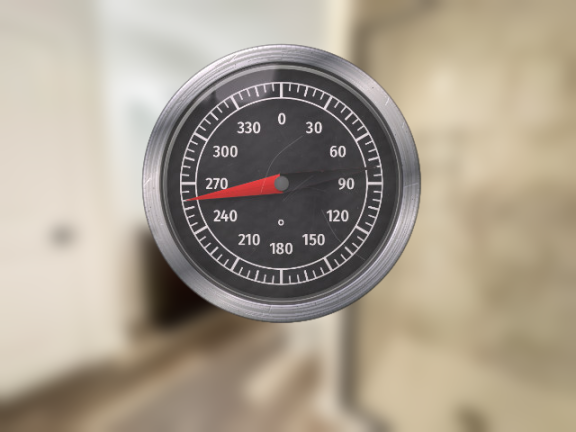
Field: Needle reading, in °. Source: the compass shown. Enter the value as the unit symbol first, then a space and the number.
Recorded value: ° 260
